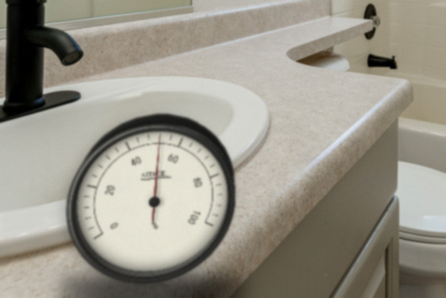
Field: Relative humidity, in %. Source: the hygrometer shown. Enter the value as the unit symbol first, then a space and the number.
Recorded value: % 52
